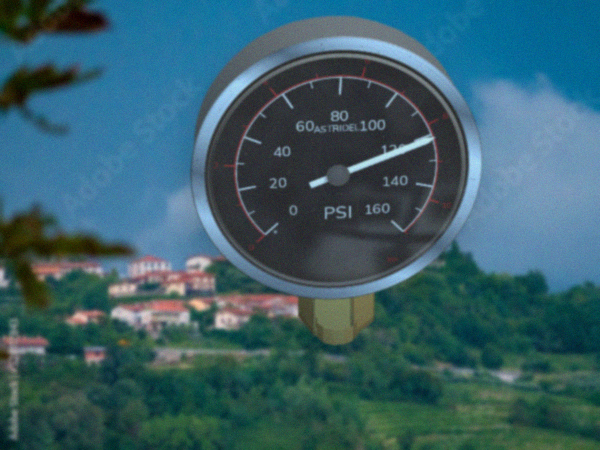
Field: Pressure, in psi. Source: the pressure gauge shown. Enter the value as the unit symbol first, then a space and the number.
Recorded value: psi 120
